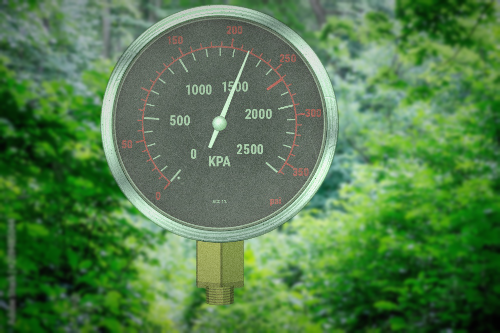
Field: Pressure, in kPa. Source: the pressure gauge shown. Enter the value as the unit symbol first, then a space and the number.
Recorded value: kPa 1500
